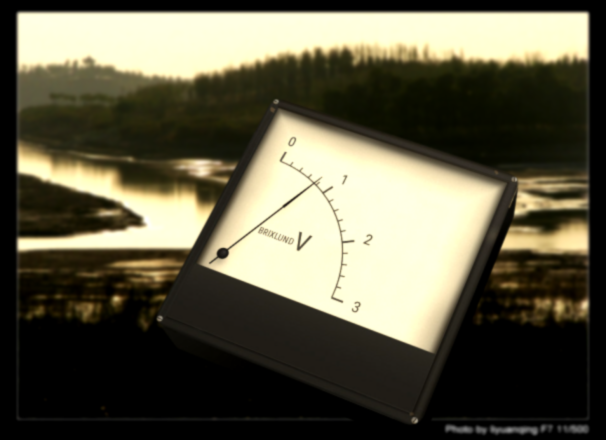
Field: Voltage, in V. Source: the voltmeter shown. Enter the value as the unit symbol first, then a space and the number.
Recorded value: V 0.8
